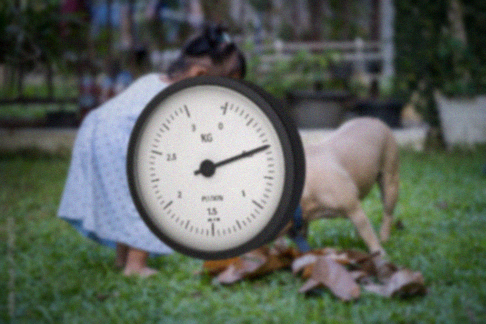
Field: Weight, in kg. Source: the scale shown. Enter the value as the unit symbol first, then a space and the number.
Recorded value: kg 0.5
